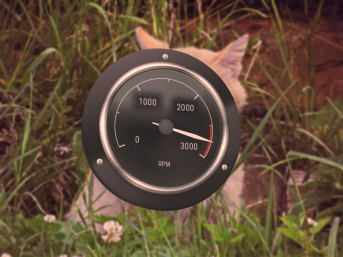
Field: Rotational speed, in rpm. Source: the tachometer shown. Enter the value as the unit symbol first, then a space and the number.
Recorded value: rpm 2750
